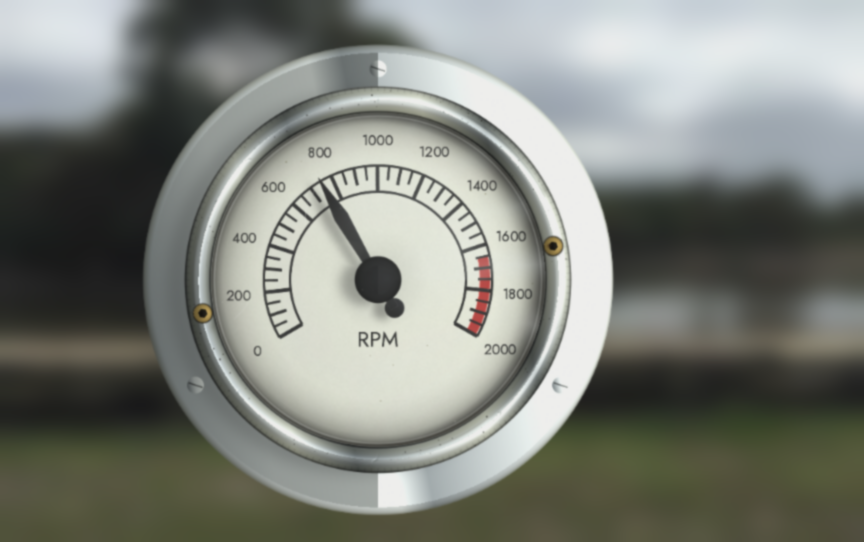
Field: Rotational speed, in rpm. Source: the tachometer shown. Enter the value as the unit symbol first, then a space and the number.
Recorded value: rpm 750
